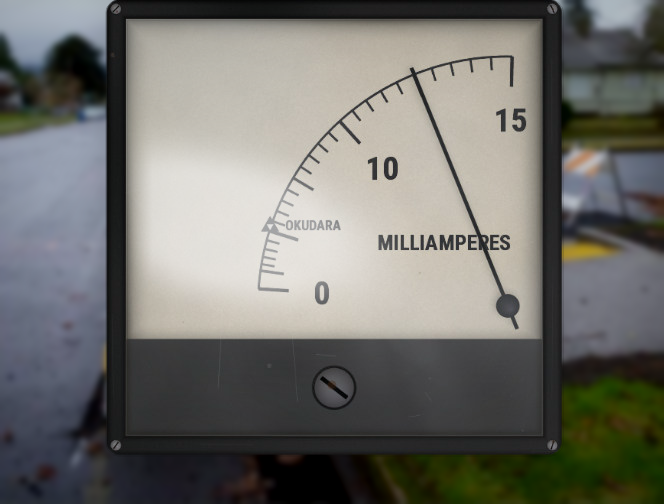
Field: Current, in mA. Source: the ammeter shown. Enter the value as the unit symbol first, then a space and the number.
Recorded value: mA 12.5
